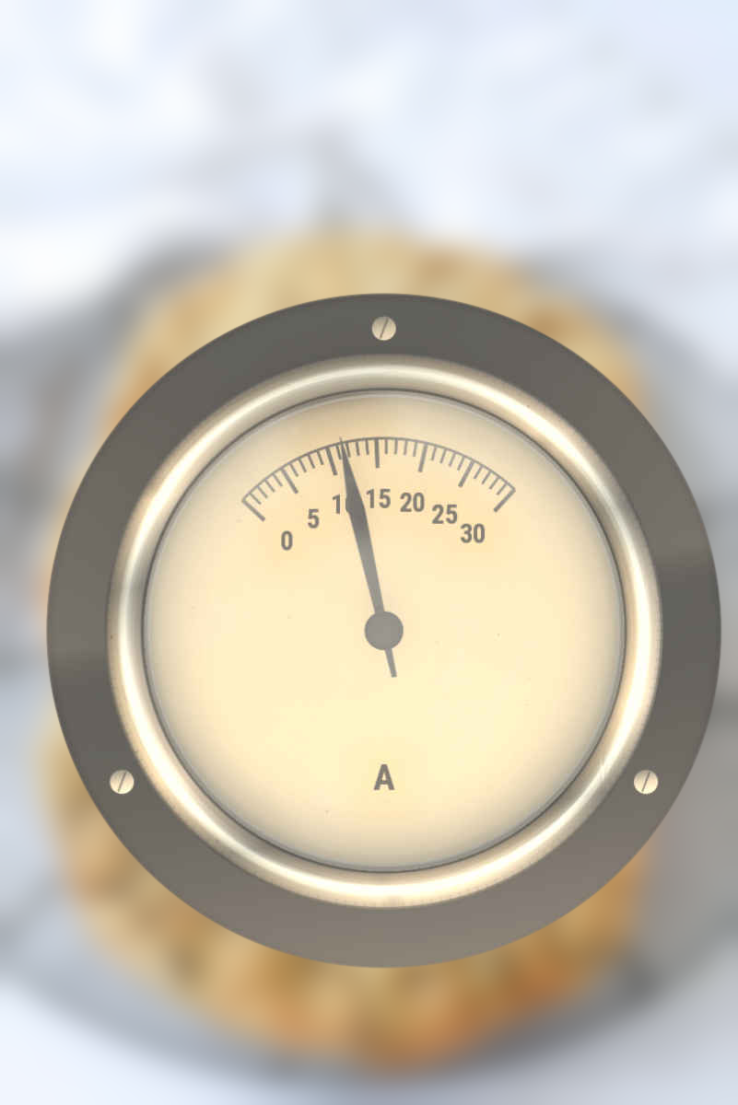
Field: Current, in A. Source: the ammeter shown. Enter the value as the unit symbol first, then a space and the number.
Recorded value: A 11.5
